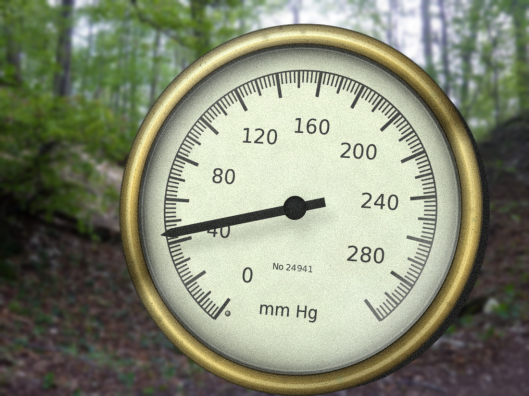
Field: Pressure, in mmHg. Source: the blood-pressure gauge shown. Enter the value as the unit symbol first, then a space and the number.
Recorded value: mmHg 44
